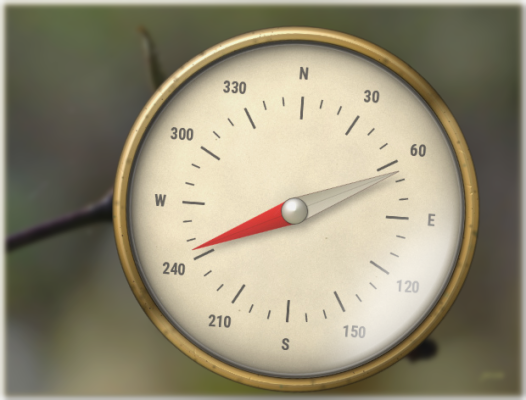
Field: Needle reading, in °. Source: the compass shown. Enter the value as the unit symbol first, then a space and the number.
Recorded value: ° 245
